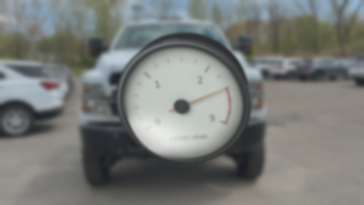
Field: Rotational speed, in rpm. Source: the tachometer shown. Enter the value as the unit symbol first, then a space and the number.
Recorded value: rpm 2400
